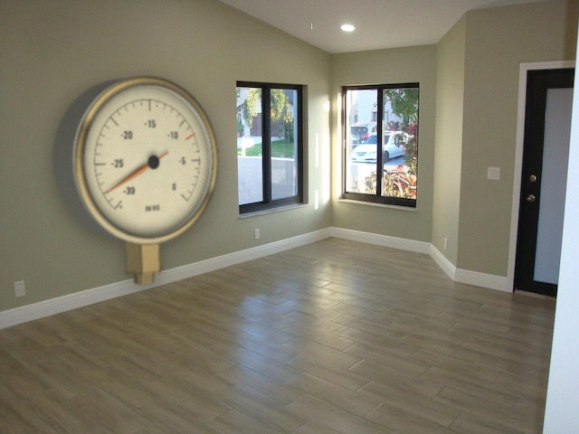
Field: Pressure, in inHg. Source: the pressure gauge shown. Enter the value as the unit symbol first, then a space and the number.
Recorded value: inHg -28
